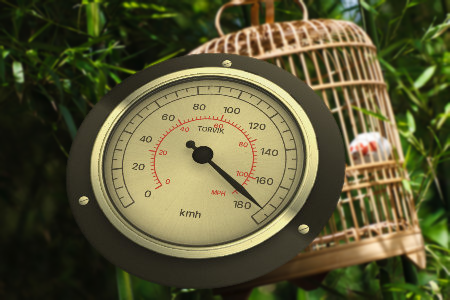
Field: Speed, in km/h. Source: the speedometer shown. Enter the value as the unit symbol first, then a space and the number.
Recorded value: km/h 175
